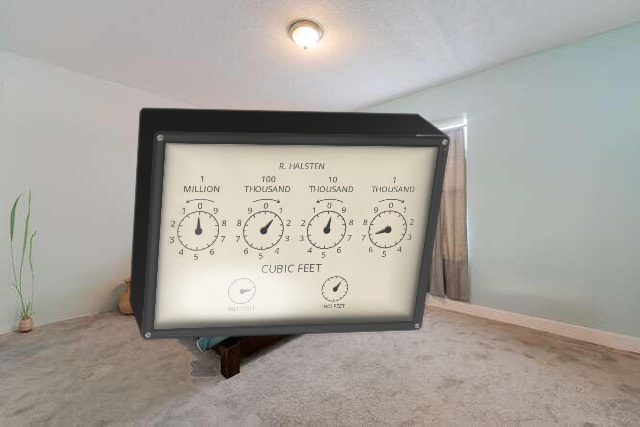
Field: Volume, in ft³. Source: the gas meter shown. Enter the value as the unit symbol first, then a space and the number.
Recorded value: ft³ 9700
